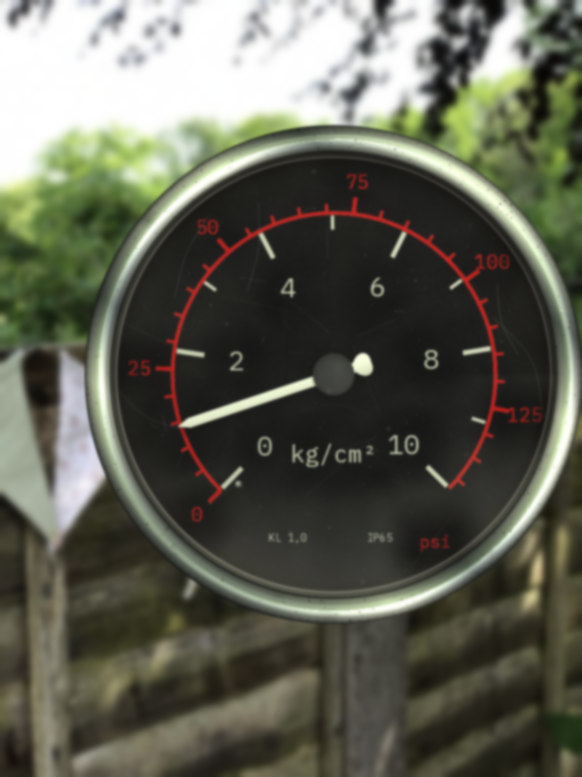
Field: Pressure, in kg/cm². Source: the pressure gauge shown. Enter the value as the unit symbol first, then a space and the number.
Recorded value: kg/cm² 1
